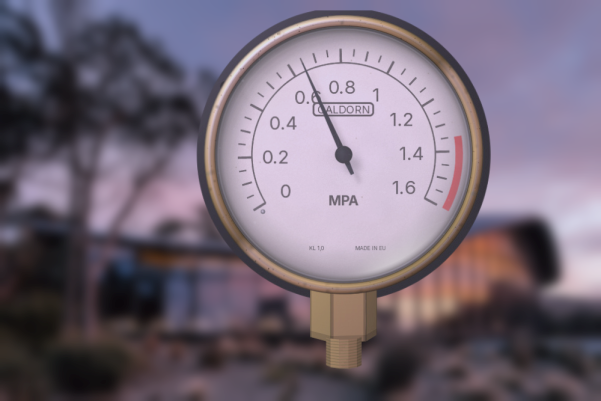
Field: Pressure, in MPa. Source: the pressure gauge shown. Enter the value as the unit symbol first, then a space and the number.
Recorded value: MPa 0.65
